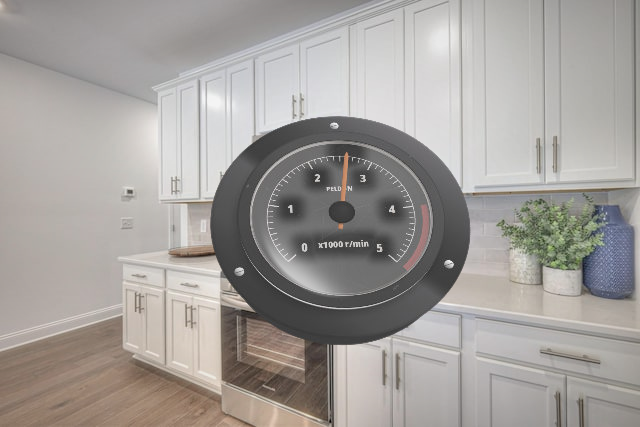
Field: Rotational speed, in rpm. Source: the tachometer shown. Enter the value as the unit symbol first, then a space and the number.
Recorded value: rpm 2600
